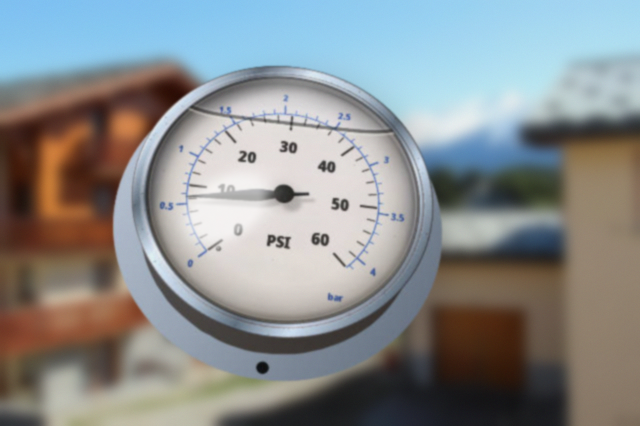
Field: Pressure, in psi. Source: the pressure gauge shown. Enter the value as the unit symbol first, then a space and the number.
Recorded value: psi 8
